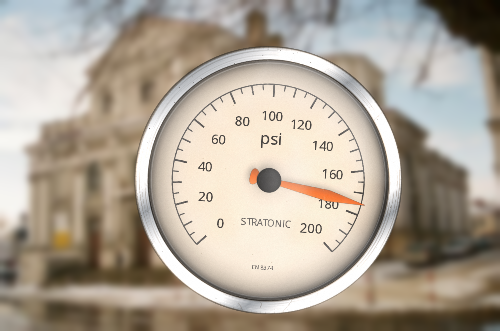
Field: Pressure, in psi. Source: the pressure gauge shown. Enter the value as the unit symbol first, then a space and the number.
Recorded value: psi 175
